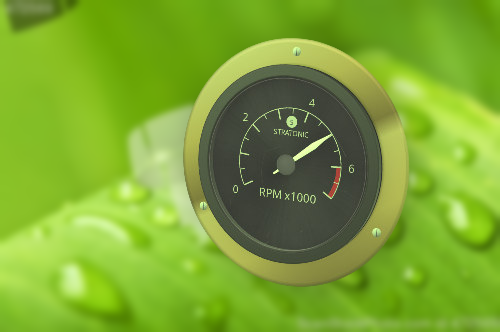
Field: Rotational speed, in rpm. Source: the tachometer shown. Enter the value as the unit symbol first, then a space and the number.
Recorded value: rpm 5000
